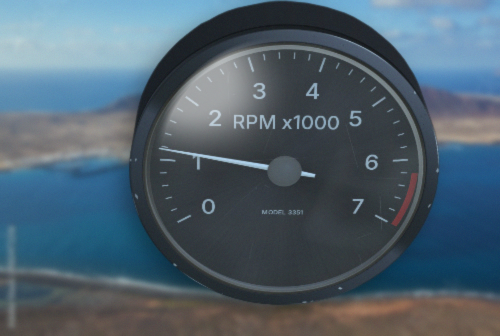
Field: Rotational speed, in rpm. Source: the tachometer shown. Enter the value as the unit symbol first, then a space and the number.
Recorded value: rpm 1200
